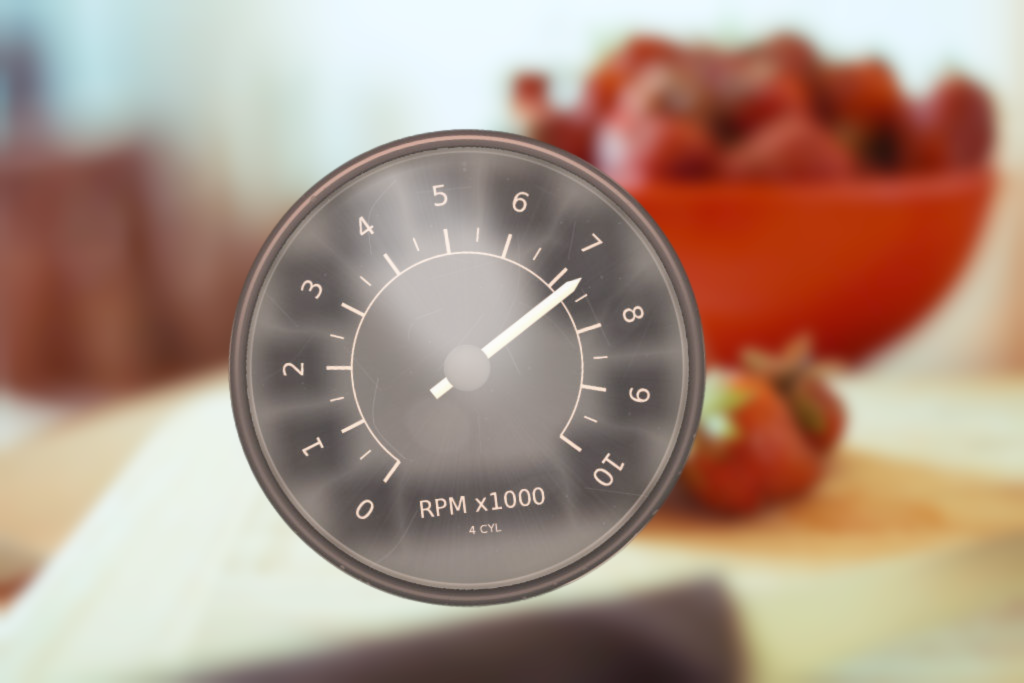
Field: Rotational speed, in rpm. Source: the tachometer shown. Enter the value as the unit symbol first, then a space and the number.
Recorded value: rpm 7250
